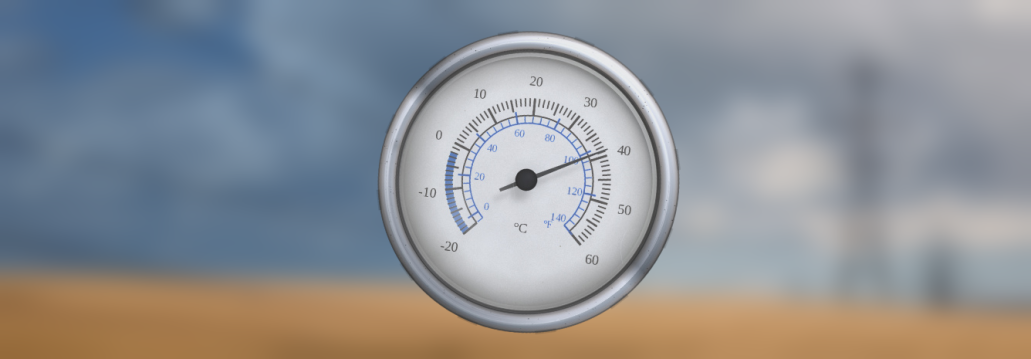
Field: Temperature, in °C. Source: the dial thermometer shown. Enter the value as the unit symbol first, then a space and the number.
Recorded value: °C 39
